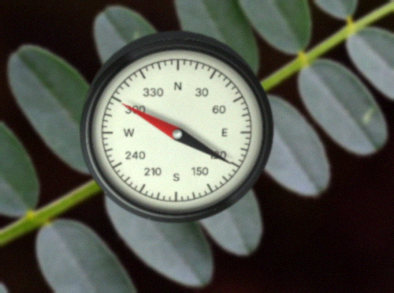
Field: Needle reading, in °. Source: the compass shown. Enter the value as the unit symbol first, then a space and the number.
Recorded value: ° 300
